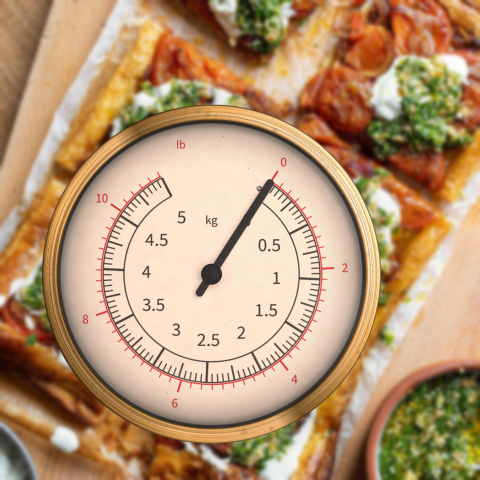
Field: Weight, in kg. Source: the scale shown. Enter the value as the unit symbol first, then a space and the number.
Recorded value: kg 0
